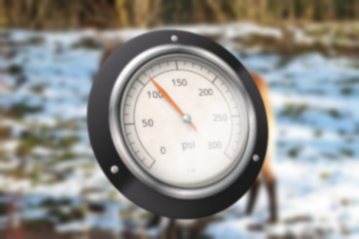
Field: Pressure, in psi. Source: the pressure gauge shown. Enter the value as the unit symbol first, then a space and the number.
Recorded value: psi 110
